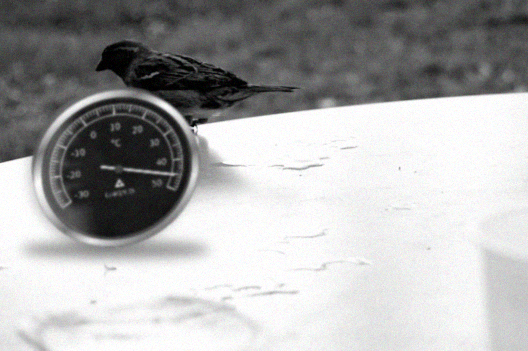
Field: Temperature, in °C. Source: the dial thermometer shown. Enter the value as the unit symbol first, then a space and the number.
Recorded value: °C 45
